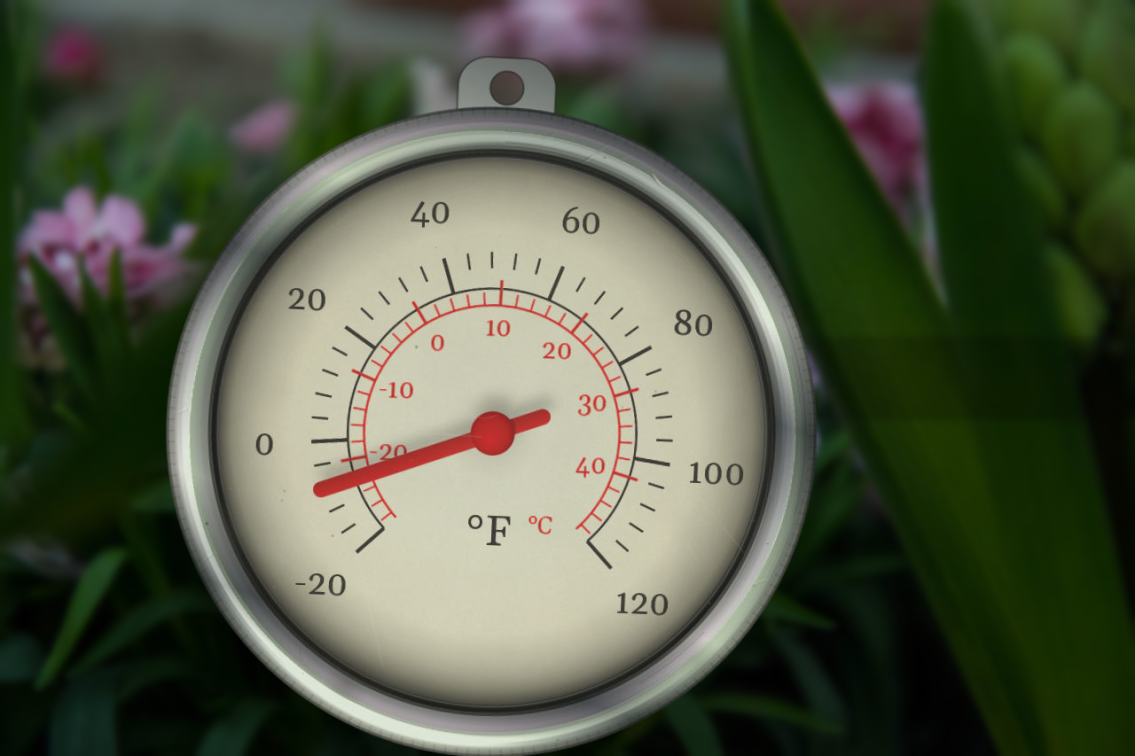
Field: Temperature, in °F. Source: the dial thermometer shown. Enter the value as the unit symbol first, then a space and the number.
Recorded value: °F -8
